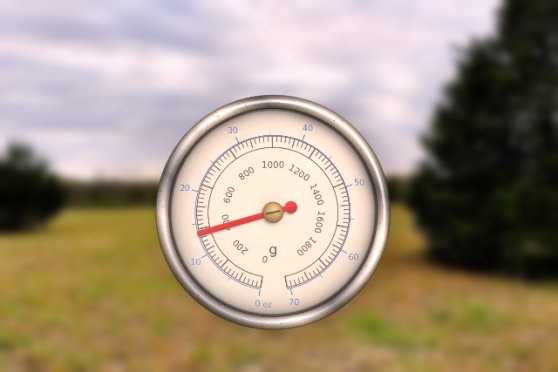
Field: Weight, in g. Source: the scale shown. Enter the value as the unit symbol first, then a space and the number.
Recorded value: g 380
